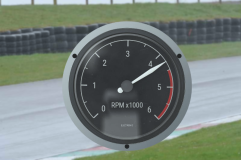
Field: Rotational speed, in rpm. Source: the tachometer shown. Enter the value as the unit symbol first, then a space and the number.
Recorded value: rpm 4250
